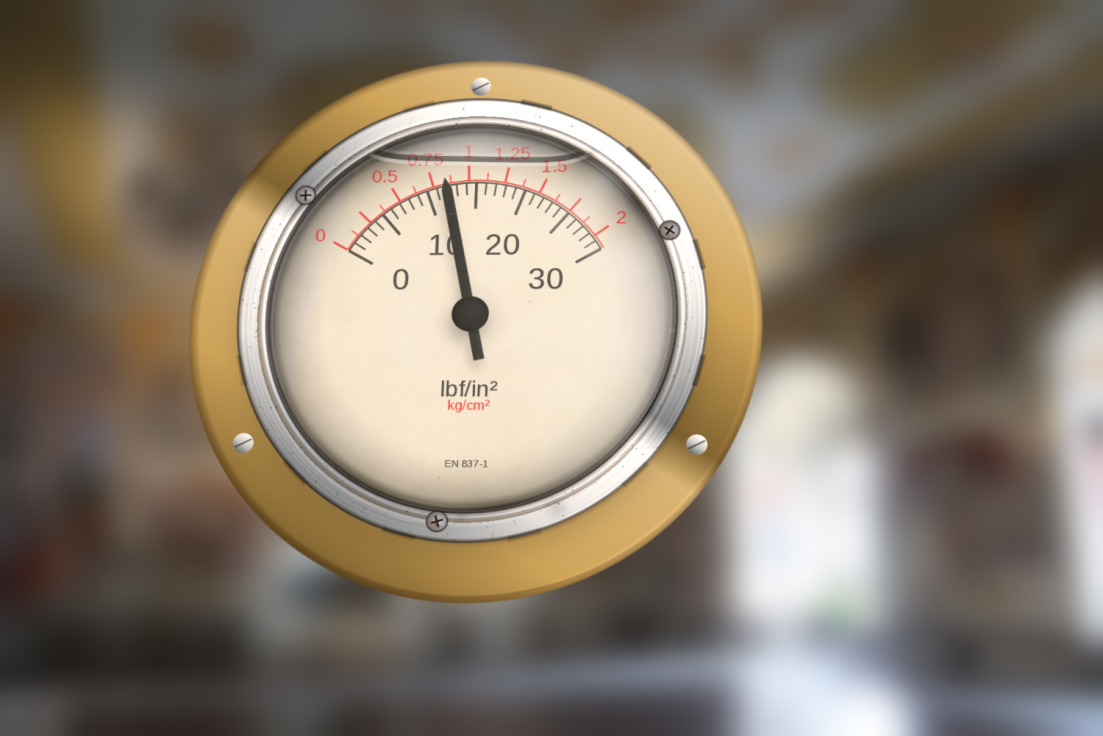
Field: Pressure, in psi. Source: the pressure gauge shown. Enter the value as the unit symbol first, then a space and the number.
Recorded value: psi 12
